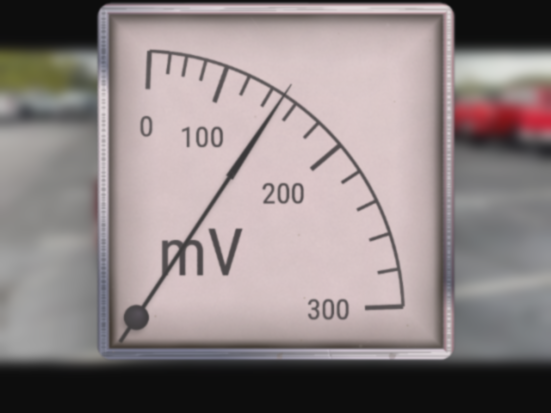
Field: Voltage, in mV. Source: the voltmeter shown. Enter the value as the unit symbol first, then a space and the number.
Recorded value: mV 150
